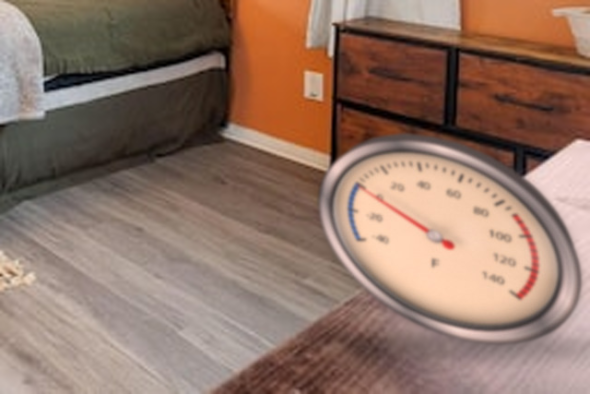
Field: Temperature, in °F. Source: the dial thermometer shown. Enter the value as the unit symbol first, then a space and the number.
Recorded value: °F 0
